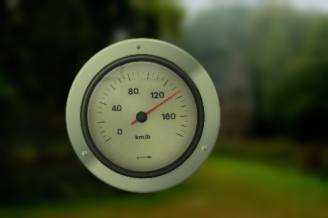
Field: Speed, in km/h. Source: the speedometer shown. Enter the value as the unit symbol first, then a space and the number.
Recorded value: km/h 135
